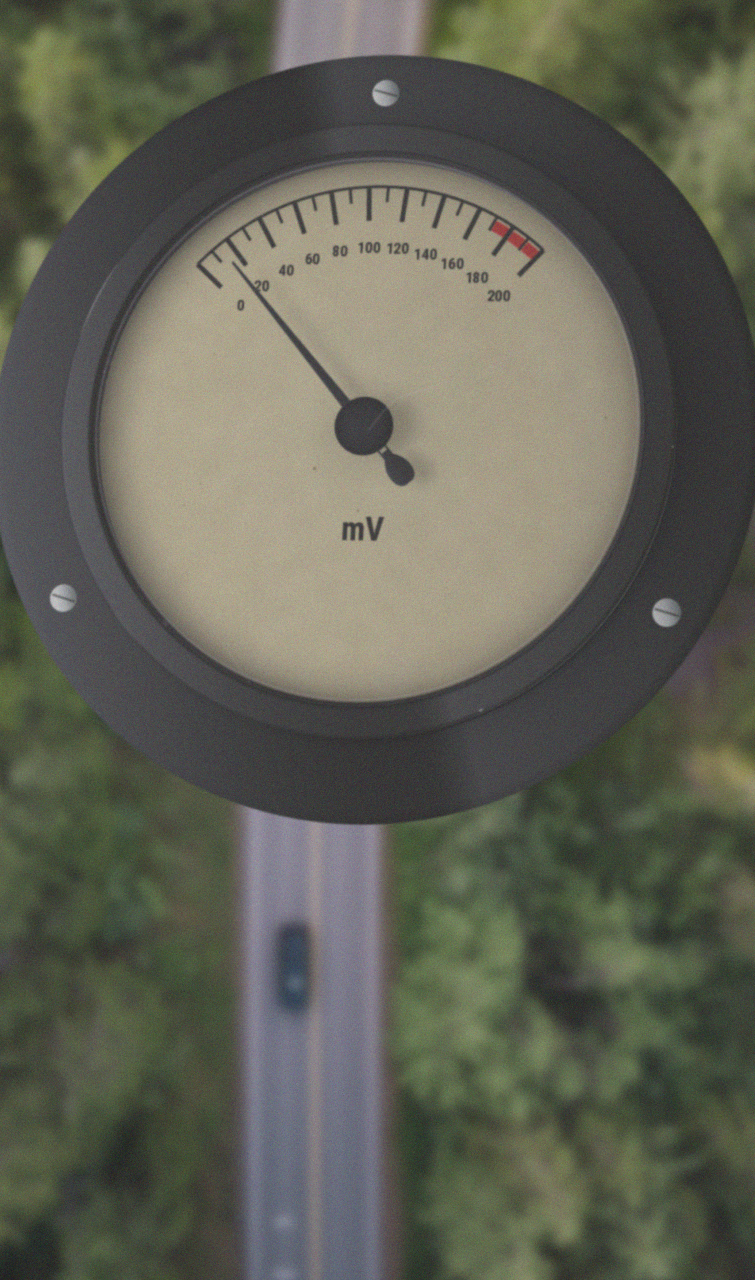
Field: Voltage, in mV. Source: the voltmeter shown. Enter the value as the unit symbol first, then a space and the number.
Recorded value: mV 15
